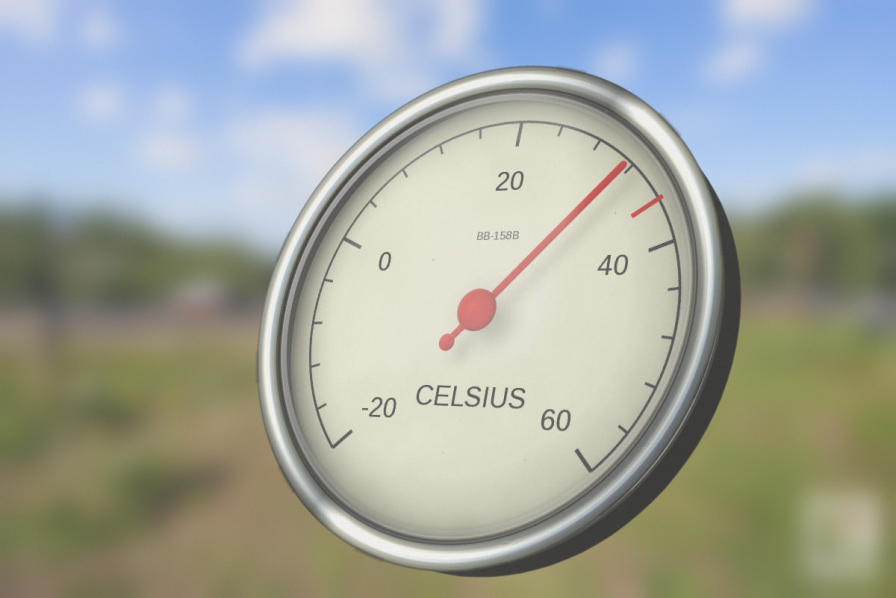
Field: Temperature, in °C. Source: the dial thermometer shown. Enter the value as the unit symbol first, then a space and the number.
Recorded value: °C 32
